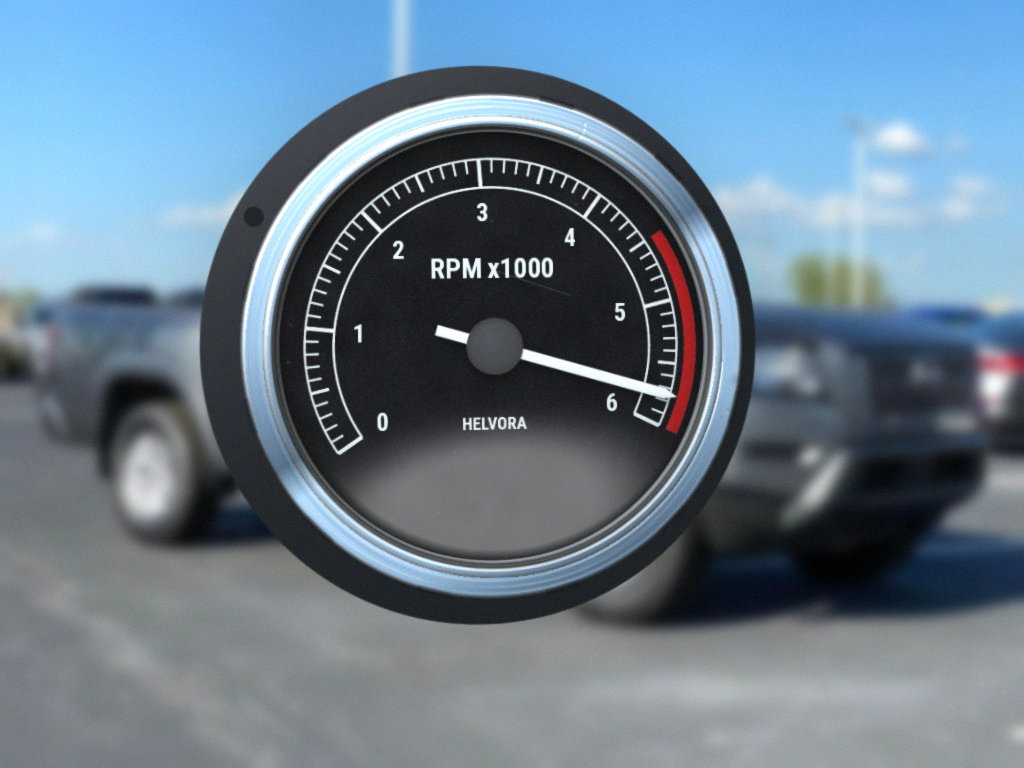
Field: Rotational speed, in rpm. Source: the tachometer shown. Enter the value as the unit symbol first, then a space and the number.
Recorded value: rpm 5750
